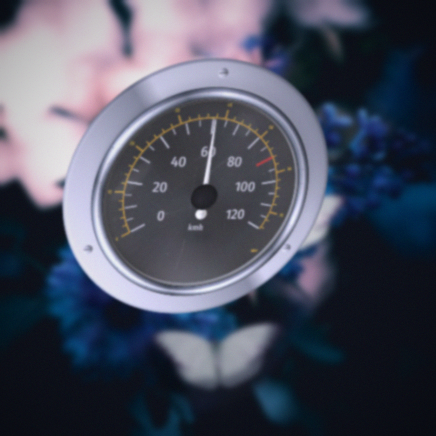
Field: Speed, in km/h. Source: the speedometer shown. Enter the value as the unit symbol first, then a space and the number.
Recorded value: km/h 60
